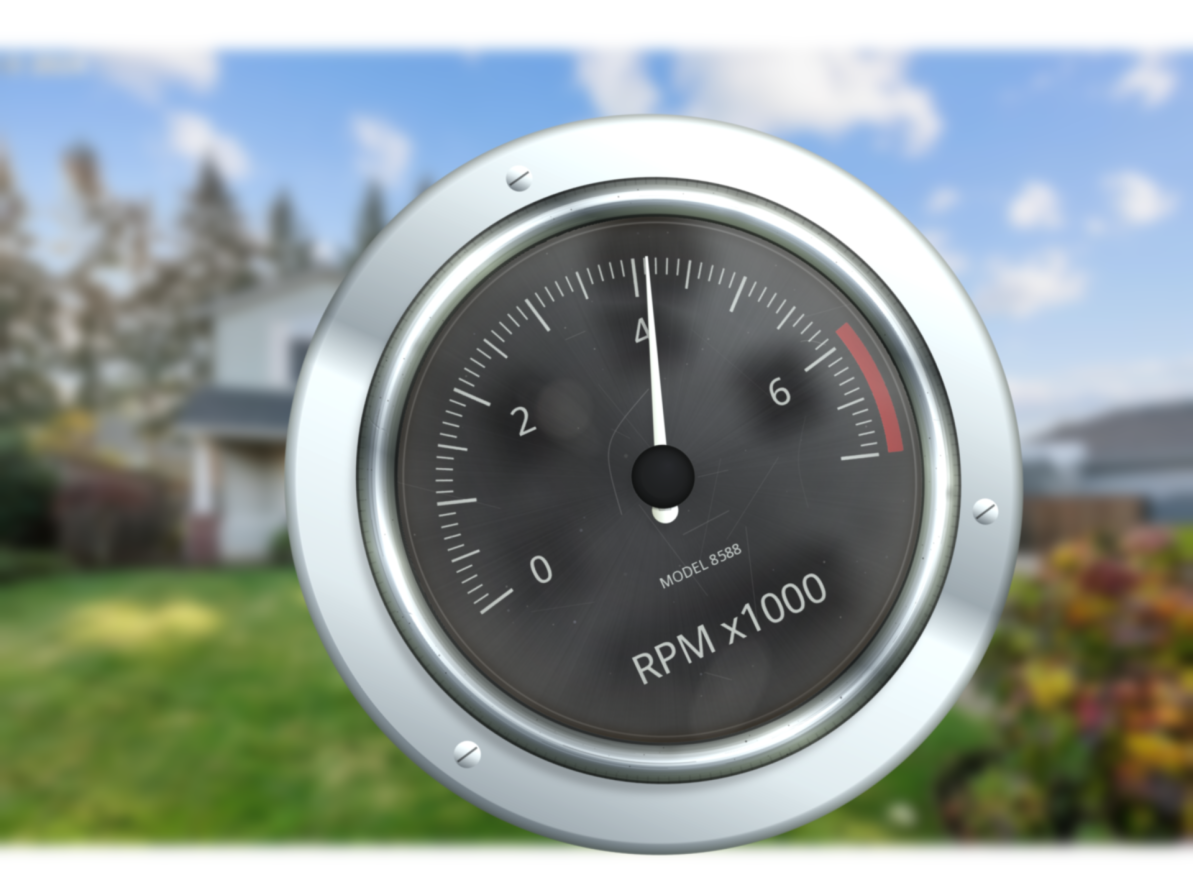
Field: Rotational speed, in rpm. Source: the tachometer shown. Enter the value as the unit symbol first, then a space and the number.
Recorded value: rpm 4100
